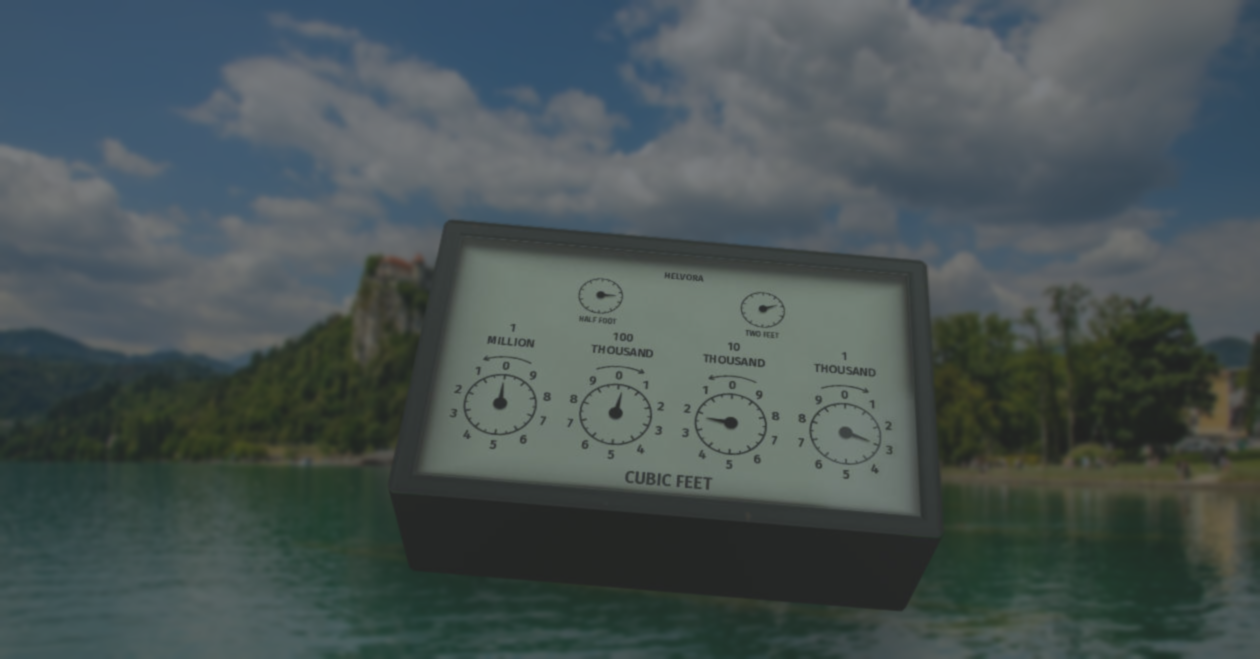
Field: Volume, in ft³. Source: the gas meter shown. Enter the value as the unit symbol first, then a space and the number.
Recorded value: ft³ 2300
